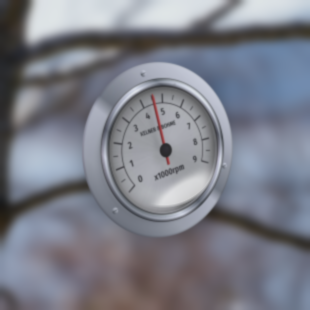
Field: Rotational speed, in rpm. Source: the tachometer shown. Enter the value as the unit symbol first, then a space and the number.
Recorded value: rpm 4500
